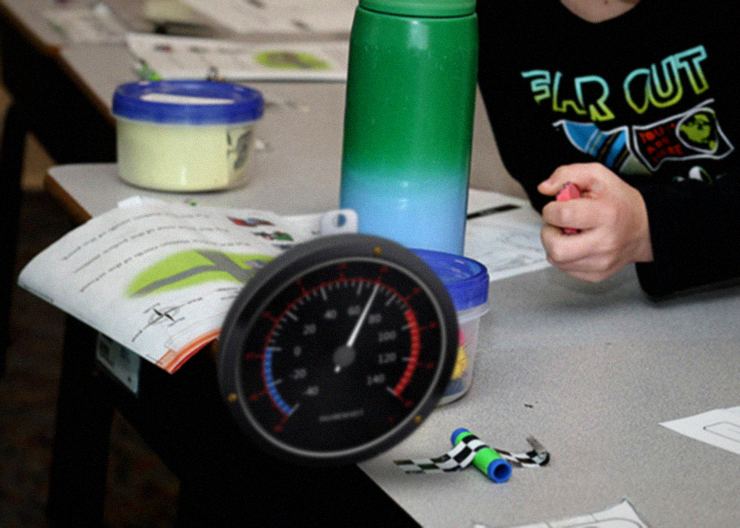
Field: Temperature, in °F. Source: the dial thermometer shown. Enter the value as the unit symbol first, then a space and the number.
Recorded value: °F 68
